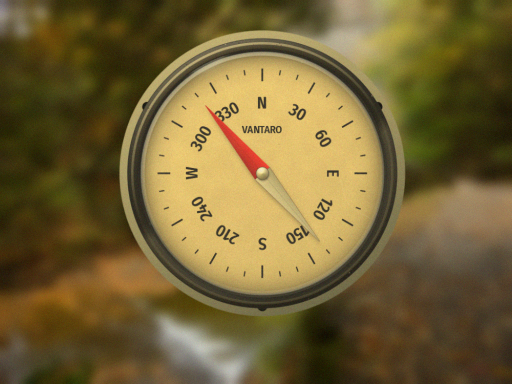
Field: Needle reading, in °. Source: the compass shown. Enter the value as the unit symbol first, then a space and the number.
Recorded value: ° 320
